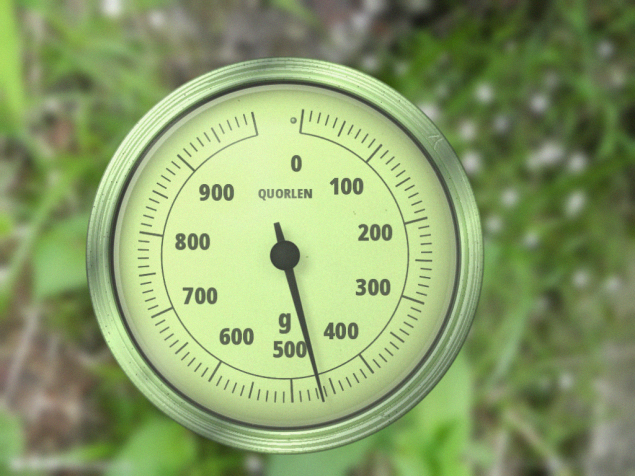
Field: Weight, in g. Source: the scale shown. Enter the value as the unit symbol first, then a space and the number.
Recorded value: g 465
